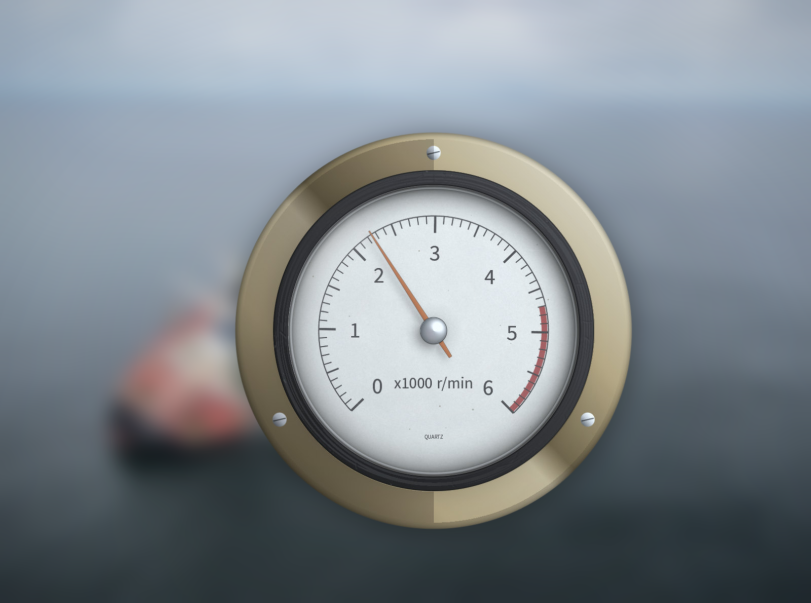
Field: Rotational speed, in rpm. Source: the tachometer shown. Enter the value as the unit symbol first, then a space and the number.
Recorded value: rpm 2250
